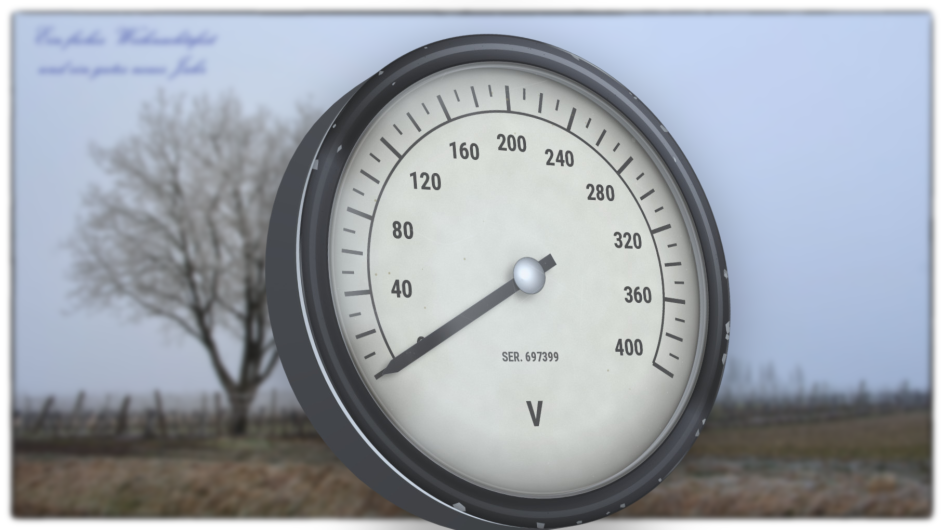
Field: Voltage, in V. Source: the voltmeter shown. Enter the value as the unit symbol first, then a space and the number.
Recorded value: V 0
